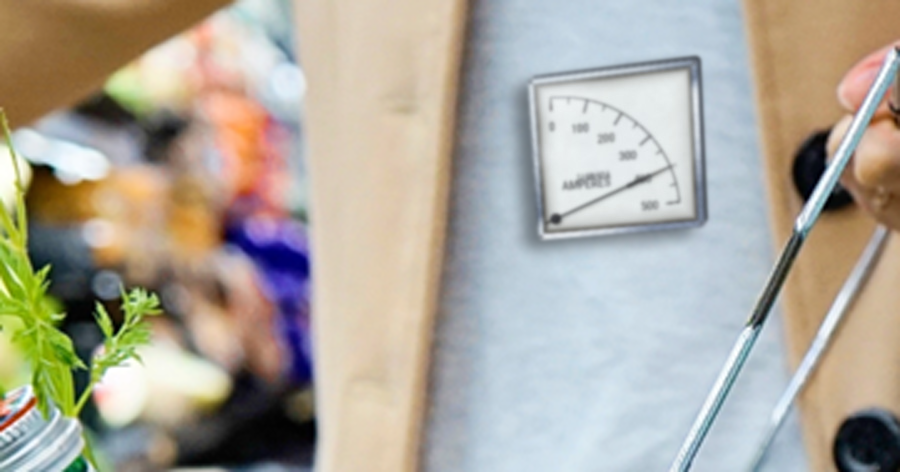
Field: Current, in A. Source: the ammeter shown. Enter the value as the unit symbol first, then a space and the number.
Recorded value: A 400
